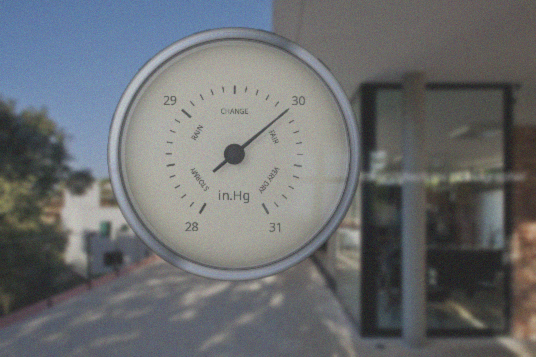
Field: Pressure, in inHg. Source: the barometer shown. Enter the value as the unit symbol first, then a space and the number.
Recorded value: inHg 30
